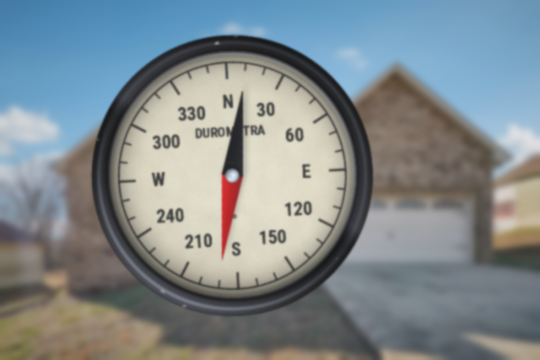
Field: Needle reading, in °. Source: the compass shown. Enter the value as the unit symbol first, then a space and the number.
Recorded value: ° 190
